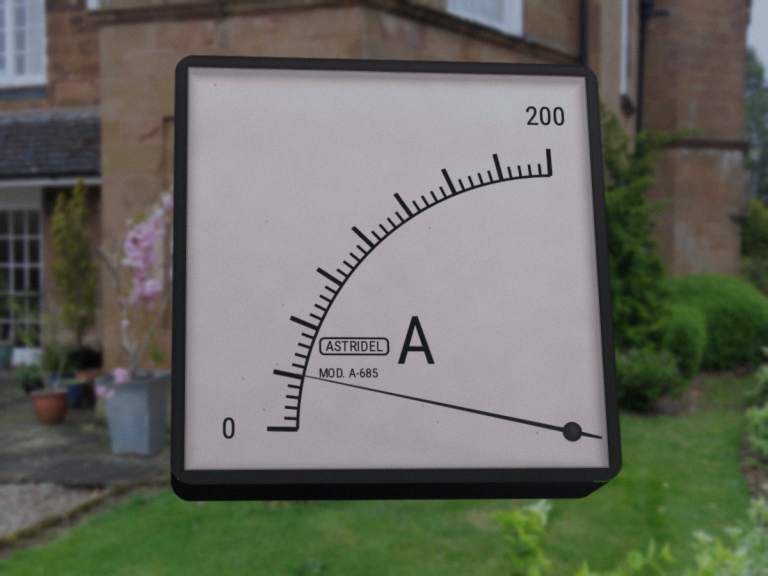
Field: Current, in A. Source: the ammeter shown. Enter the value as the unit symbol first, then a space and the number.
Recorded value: A 25
